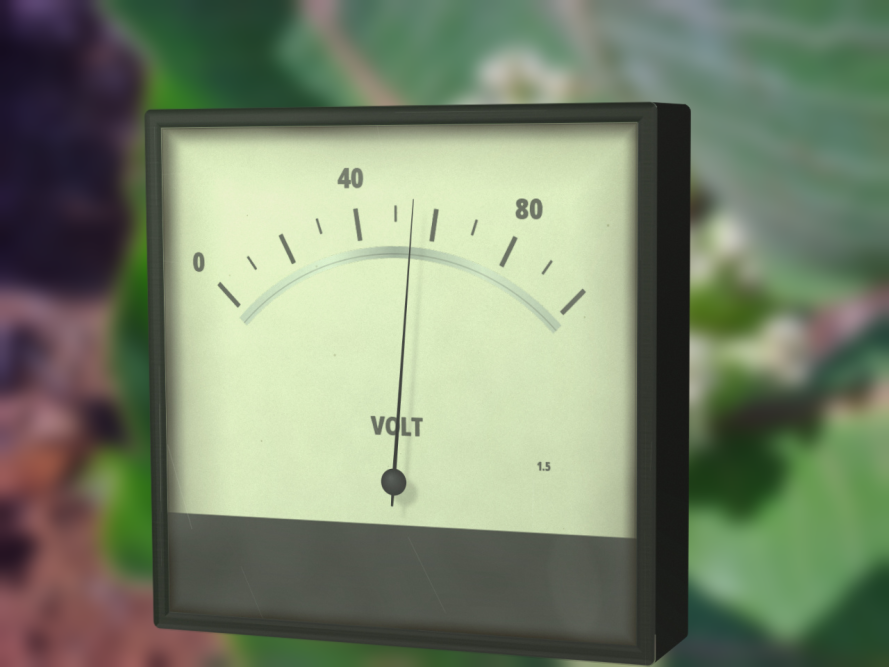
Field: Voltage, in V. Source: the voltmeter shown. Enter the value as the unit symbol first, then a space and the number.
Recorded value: V 55
